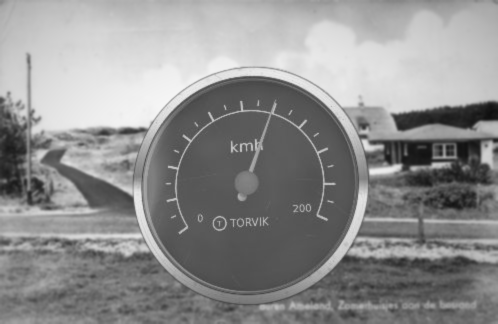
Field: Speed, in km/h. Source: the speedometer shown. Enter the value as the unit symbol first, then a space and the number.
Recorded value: km/h 120
